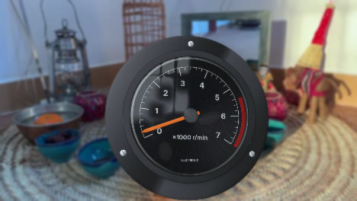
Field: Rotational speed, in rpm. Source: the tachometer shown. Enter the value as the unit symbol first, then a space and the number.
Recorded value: rpm 200
